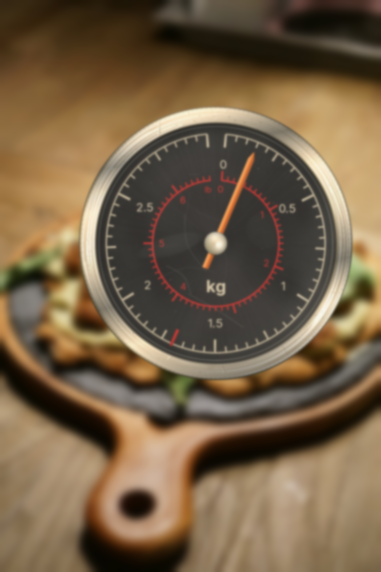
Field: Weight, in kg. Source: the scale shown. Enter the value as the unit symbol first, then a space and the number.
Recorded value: kg 0.15
